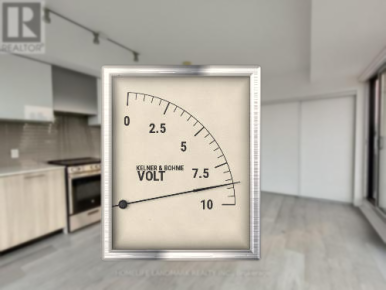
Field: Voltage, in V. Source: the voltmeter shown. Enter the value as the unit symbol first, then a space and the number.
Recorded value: V 8.75
